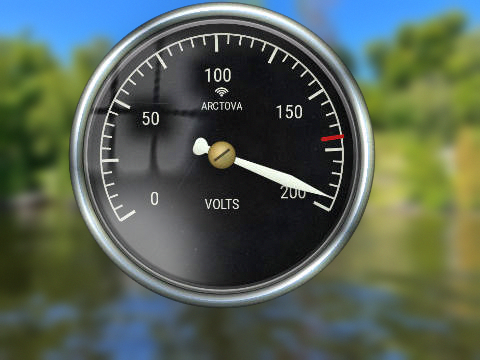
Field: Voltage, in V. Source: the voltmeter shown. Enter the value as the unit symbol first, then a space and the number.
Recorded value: V 195
